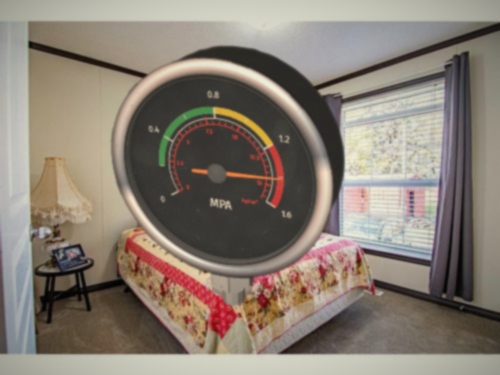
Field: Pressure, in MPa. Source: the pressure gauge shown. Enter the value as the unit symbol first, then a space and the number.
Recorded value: MPa 1.4
